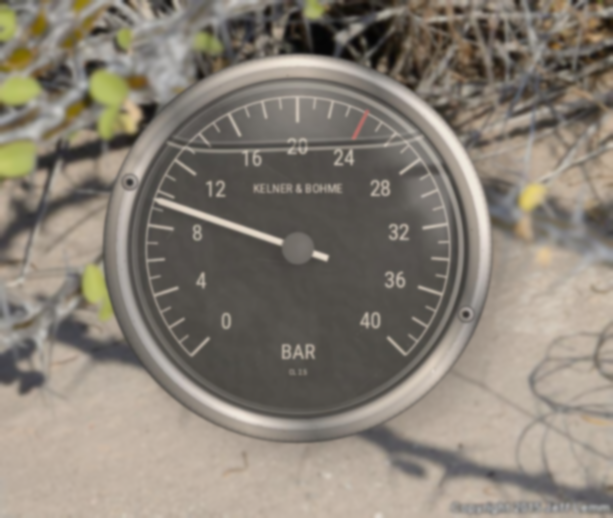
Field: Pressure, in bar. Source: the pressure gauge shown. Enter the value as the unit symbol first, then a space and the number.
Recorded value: bar 9.5
